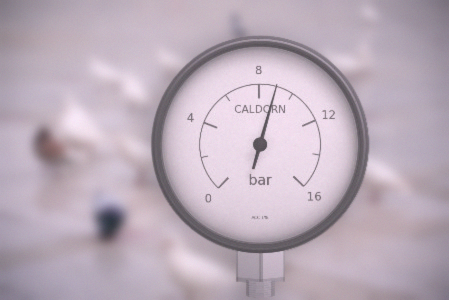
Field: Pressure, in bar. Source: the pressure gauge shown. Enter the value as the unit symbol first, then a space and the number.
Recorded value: bar 9
